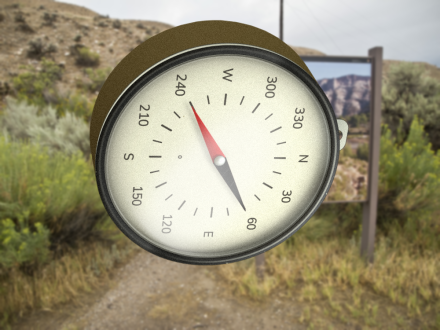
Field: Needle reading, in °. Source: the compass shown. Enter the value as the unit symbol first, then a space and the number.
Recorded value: ° 240
